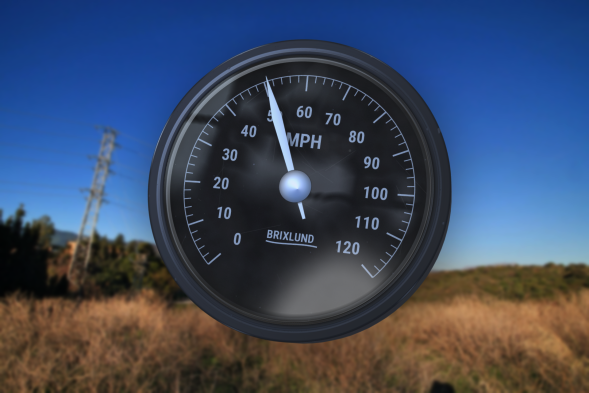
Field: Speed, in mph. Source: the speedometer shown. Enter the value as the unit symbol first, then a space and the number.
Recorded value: mph 51
